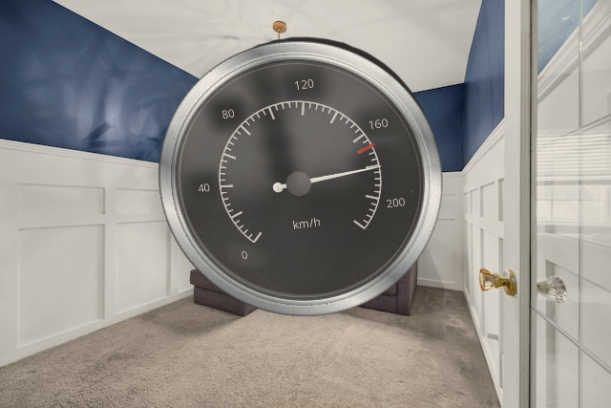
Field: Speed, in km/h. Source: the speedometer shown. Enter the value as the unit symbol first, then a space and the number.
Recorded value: km/h 180
